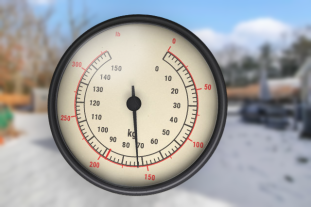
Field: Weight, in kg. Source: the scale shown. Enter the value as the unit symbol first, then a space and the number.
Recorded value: kg 72
